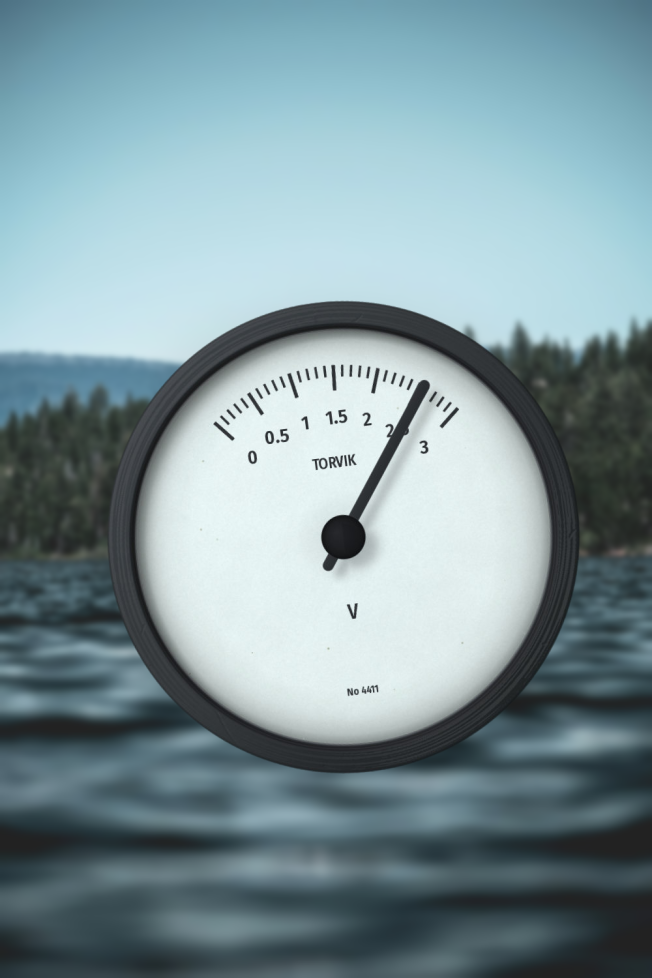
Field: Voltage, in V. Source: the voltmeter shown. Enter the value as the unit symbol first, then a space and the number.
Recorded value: V 2.55
